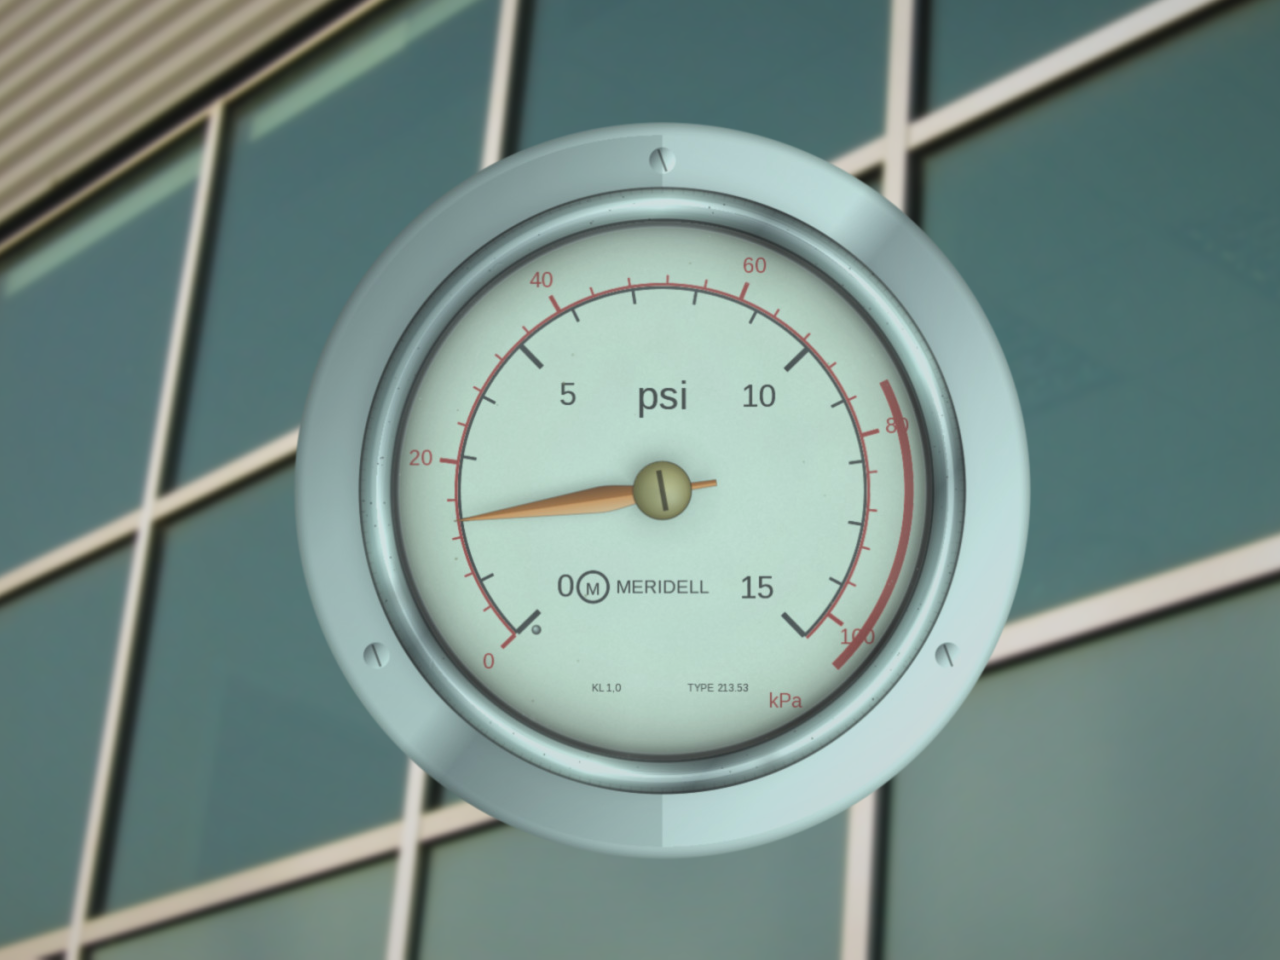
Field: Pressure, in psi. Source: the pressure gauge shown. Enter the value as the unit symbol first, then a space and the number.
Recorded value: psi 2
